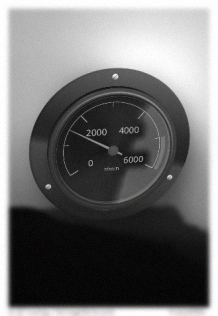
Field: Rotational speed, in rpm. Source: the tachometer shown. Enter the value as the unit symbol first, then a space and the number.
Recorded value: rpm 1500
